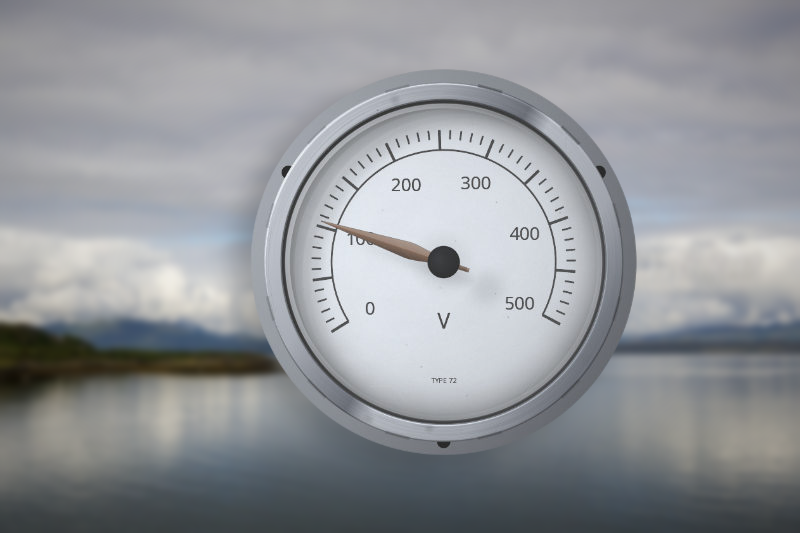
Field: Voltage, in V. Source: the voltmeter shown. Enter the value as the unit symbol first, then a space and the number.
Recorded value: V 105
